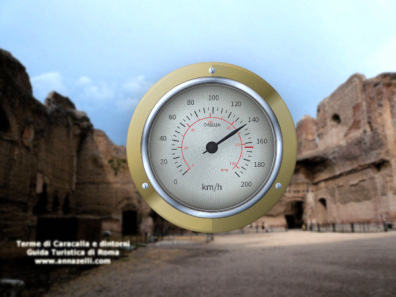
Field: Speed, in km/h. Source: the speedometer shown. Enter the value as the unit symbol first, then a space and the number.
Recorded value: km/h 140
